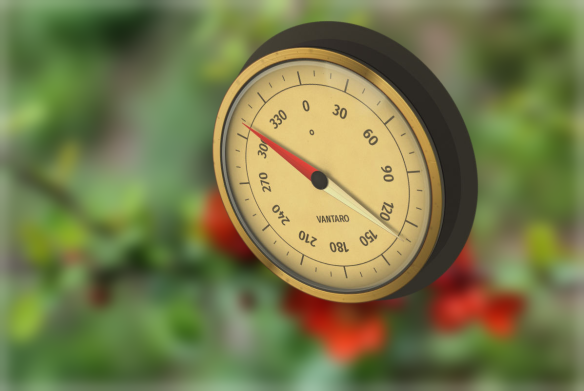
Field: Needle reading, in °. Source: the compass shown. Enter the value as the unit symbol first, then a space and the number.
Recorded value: ° 310
